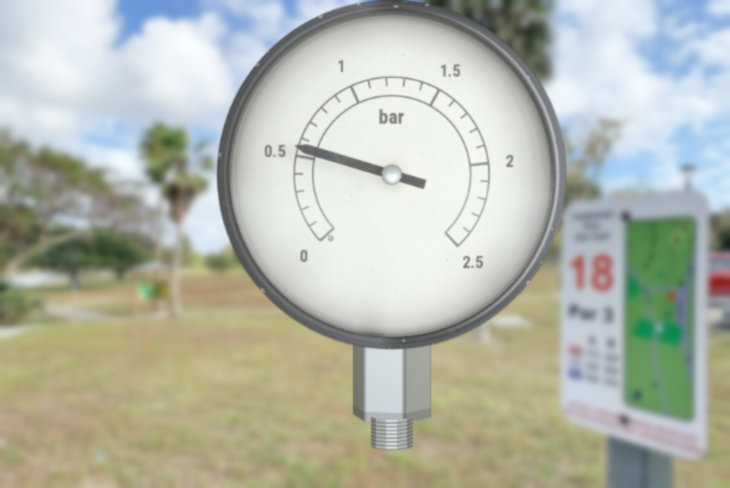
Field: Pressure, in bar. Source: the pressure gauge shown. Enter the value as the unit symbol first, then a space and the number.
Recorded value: bar 0.55
